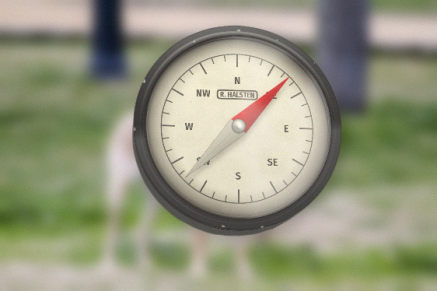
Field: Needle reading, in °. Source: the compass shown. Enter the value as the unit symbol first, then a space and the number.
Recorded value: ° 45
